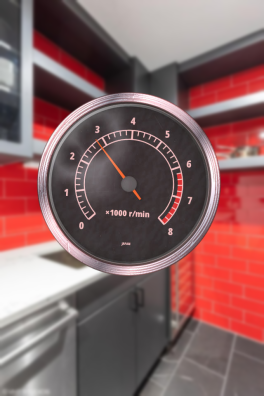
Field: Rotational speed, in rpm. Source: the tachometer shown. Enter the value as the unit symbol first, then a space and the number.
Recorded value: rpm 2800
